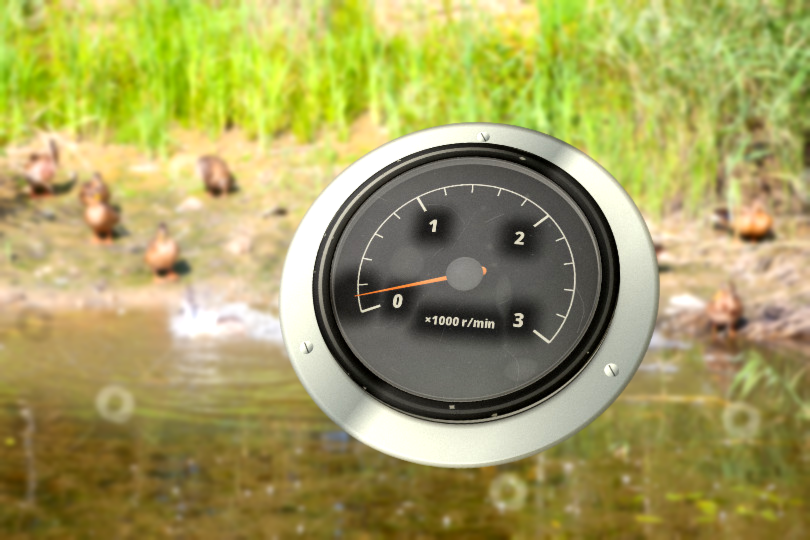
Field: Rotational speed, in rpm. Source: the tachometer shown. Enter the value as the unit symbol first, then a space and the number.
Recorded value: rpm 100
